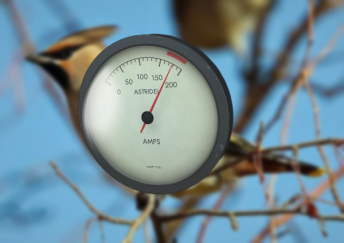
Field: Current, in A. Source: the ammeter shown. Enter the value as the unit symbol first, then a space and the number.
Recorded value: A 180
